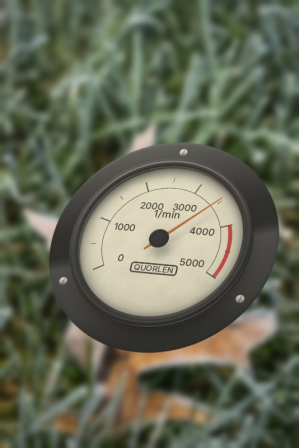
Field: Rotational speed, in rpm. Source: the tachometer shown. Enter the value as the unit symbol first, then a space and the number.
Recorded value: rpm 3500
